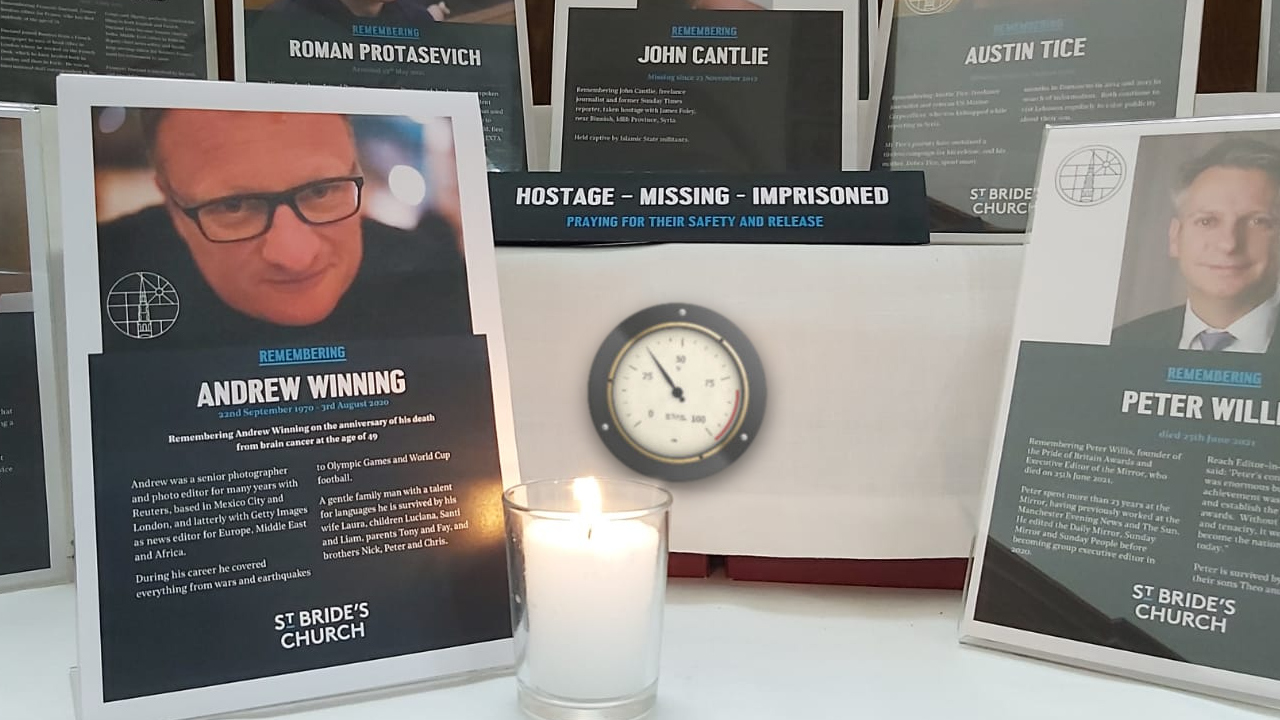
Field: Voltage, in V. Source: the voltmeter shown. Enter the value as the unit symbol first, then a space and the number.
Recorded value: V 35
